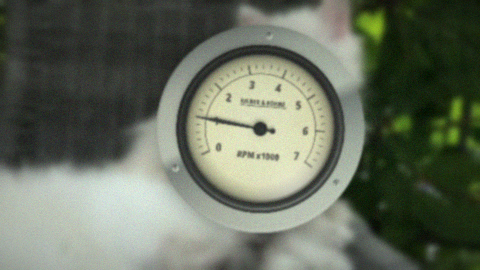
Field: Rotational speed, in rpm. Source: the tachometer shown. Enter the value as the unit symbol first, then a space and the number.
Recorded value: rpm 1000
